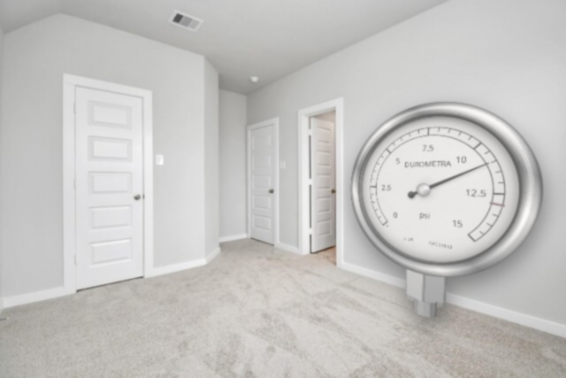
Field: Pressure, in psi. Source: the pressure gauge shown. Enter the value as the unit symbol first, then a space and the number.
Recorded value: psi 11
